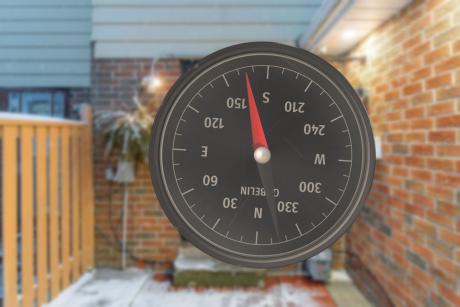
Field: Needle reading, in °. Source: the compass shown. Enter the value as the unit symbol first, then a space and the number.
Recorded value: ° 165
